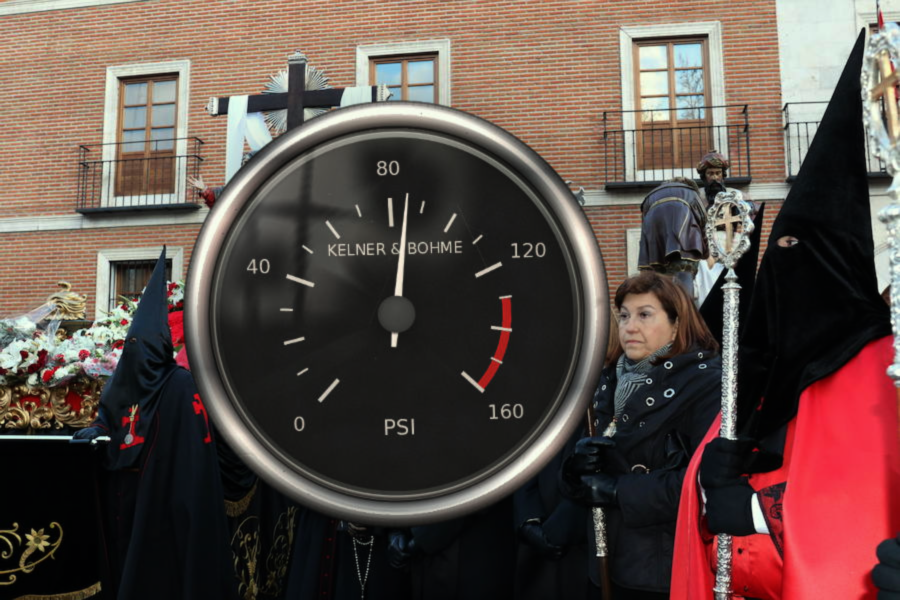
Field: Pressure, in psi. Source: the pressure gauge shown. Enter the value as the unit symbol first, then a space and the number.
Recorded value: psi 85
